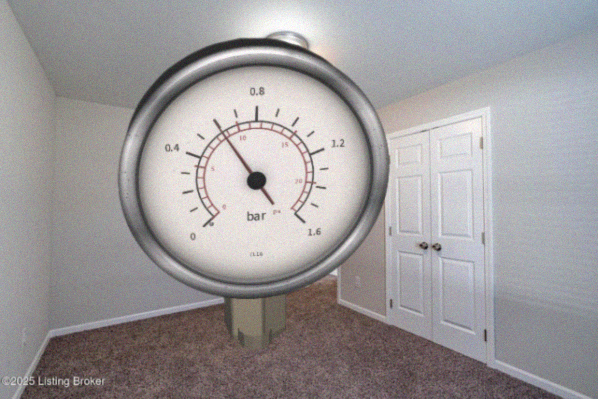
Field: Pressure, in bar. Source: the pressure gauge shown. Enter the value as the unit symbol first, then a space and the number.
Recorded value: bar 0.6
